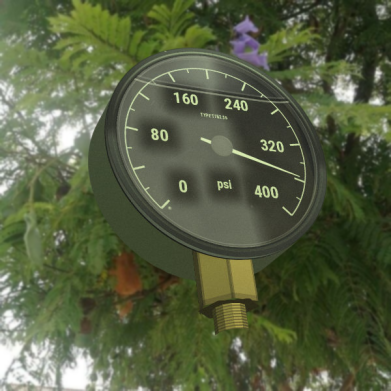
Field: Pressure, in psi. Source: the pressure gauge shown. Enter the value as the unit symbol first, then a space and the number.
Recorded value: psi 360
